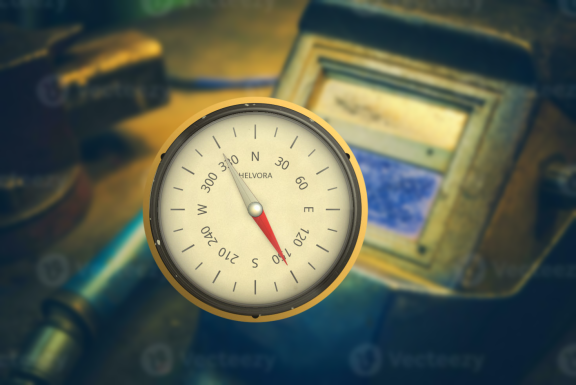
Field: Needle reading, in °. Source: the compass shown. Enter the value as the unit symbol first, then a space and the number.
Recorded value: ° 150
